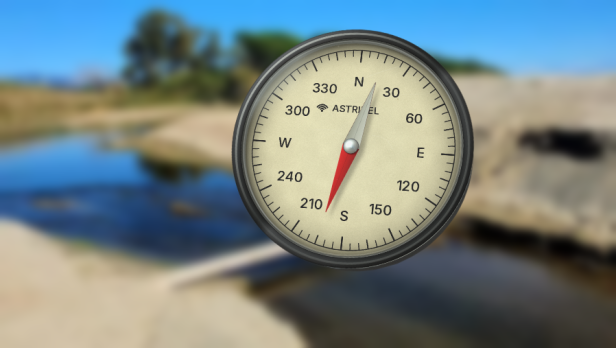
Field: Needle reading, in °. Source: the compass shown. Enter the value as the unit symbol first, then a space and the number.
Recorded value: ° 195
